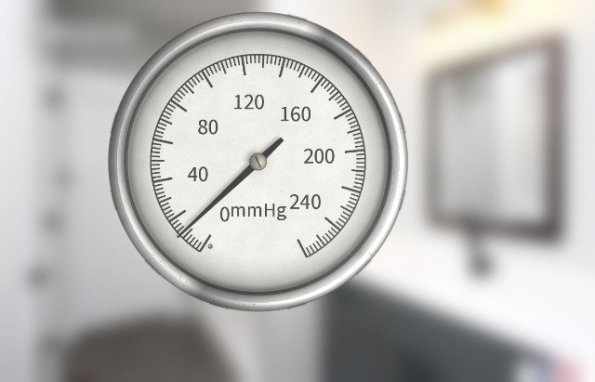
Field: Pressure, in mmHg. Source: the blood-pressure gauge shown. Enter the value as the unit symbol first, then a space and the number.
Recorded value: mmHg 12
